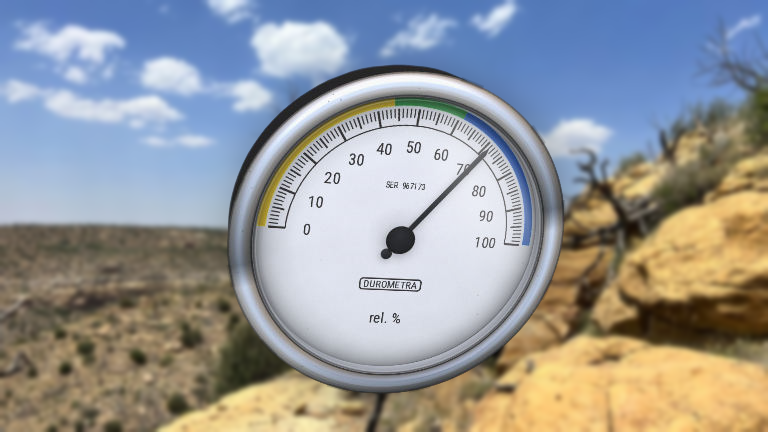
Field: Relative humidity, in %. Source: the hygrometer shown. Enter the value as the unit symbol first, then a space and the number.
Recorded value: % 70
